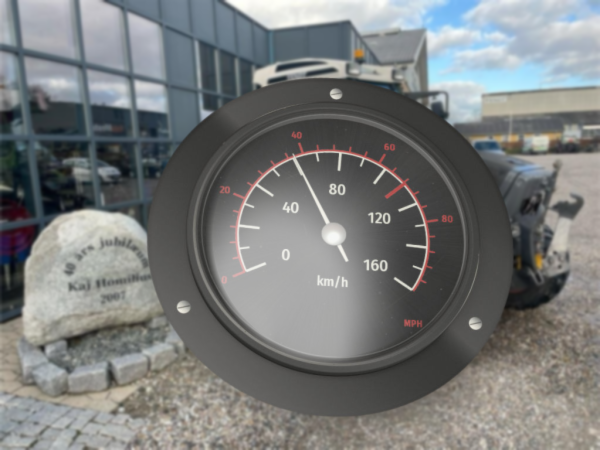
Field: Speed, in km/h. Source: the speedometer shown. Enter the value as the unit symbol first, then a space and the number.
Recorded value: km/h 60
